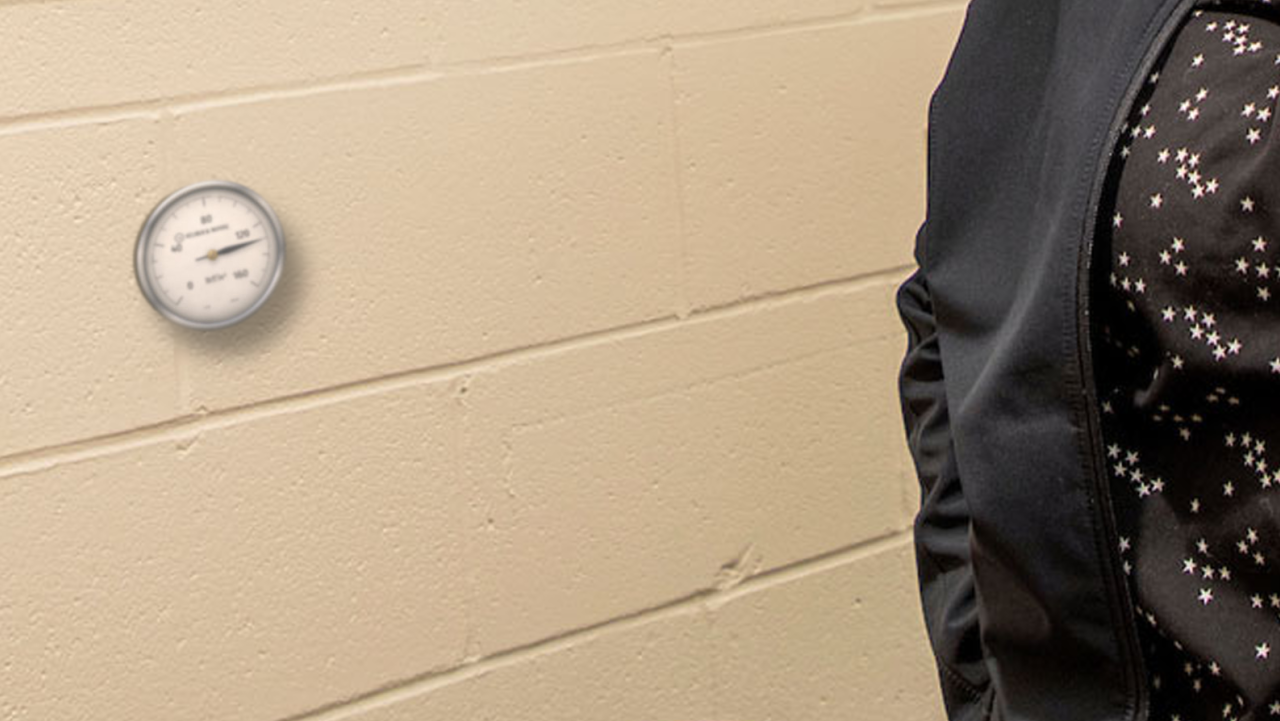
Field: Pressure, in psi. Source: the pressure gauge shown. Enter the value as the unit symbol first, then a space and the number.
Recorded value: psi 130
